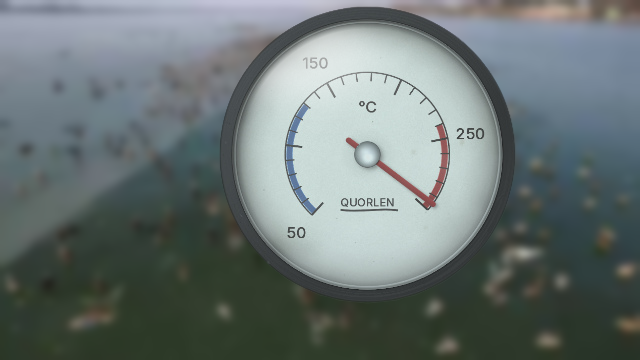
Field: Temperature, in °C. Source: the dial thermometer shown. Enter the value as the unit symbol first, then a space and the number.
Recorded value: °C 295
